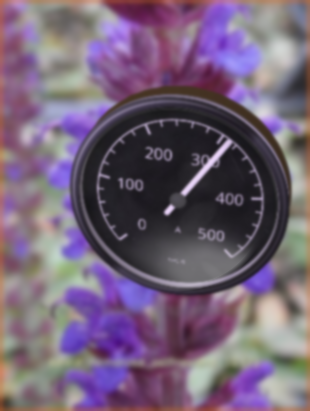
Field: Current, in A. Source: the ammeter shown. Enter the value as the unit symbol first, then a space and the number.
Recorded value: A 310
